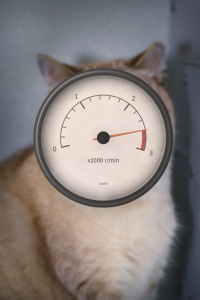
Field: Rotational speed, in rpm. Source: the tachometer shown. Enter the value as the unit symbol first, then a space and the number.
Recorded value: rpm 2600
